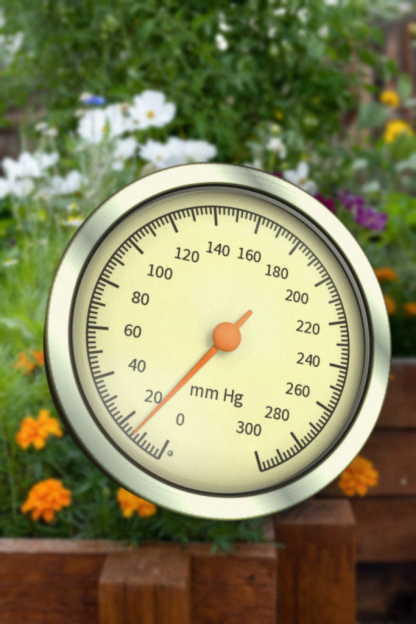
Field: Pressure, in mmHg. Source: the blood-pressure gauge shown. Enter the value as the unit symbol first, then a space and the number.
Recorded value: mmHg 14
